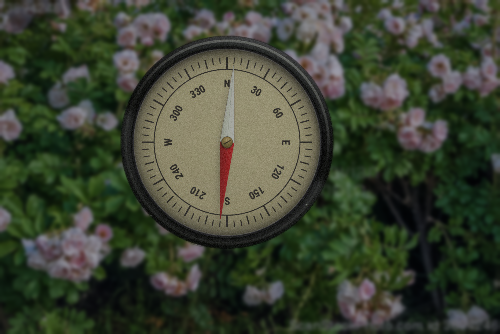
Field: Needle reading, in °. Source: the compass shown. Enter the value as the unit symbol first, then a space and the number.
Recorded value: ° 185
